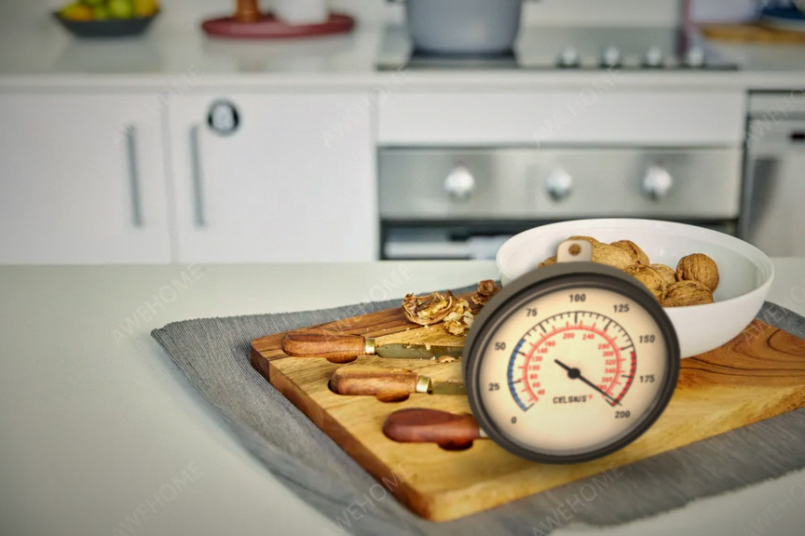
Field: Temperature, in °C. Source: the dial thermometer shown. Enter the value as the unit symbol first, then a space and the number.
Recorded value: °C 195
